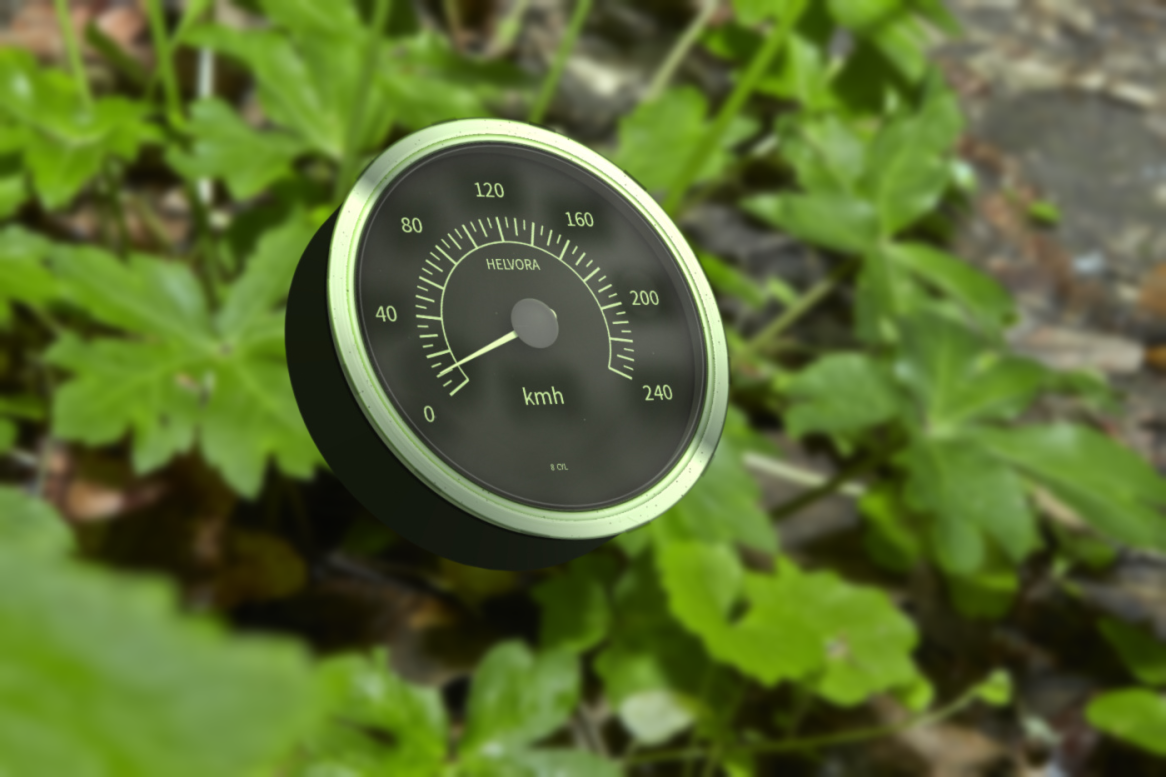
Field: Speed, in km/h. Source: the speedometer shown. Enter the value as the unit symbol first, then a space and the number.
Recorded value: km/h 10
